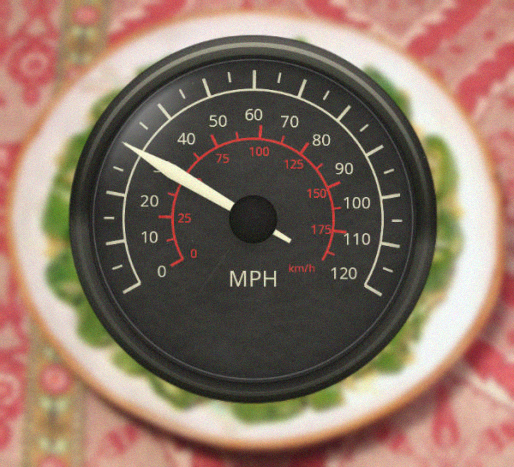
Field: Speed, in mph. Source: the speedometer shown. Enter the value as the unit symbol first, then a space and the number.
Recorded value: mph 30
